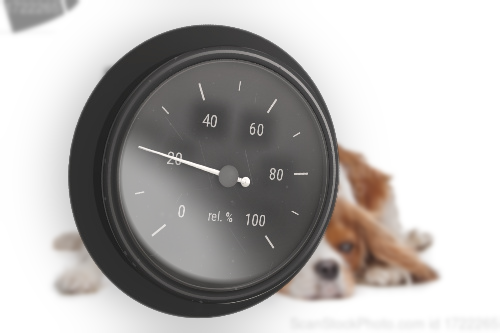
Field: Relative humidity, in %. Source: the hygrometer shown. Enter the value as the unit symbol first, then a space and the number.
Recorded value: % 20
